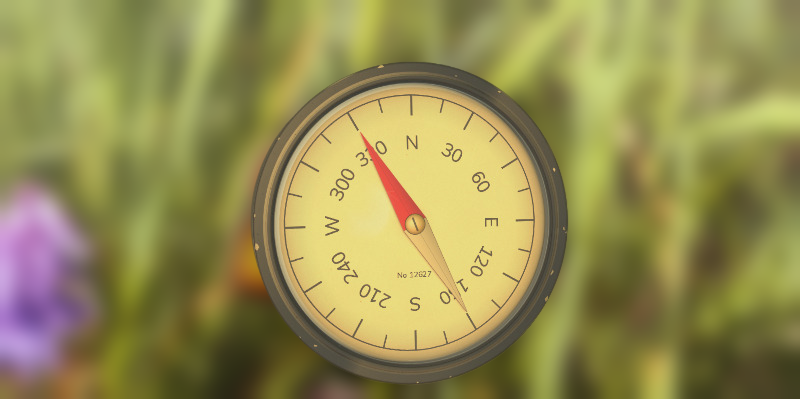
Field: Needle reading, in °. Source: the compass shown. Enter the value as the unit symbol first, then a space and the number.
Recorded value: ° 330
